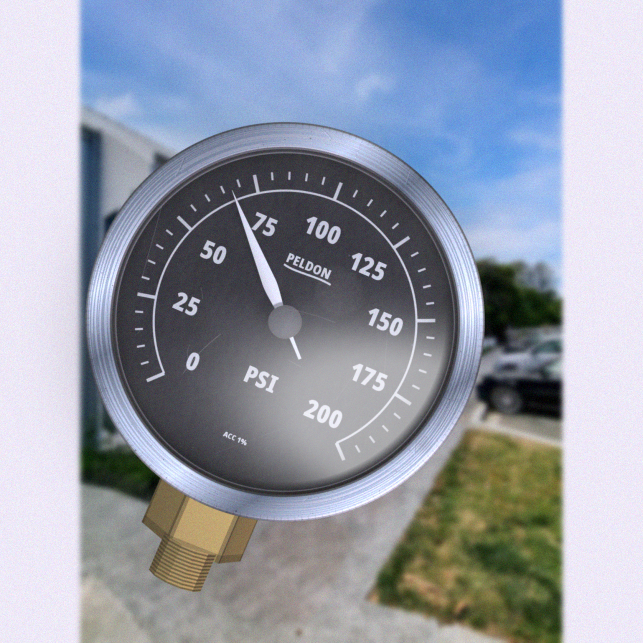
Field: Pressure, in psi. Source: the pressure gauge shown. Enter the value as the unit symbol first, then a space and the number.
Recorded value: psi 67.5
